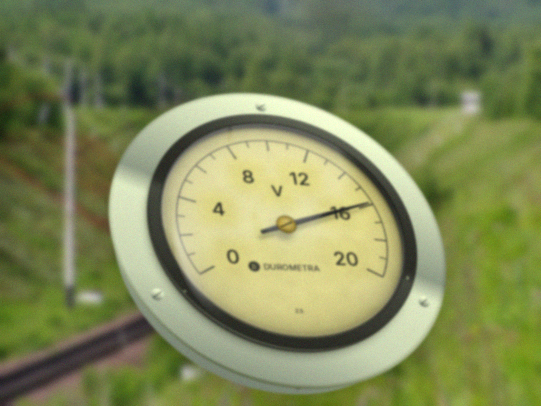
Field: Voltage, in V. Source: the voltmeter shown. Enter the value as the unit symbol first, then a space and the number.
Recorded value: V 16
